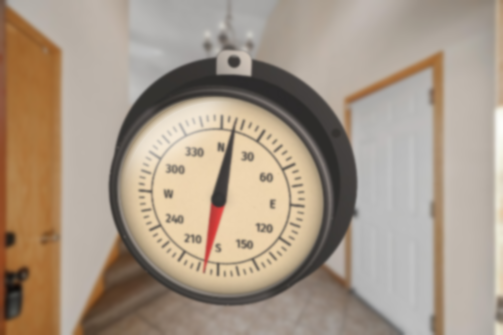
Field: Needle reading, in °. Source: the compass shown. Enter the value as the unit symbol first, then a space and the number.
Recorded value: ° 190
